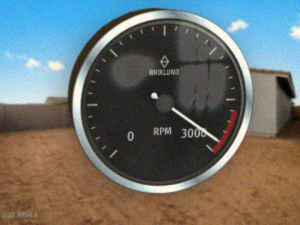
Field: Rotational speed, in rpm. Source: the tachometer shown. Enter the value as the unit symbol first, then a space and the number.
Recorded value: rpm 2900
